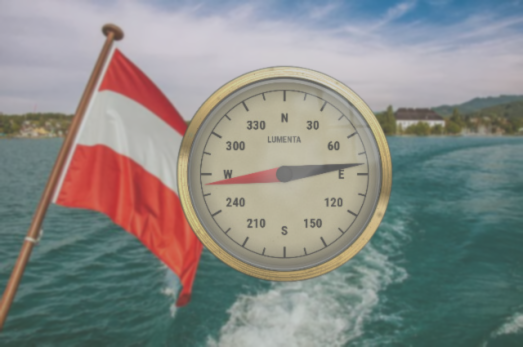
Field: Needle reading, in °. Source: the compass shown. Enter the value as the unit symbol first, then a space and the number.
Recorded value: ° 262.5
